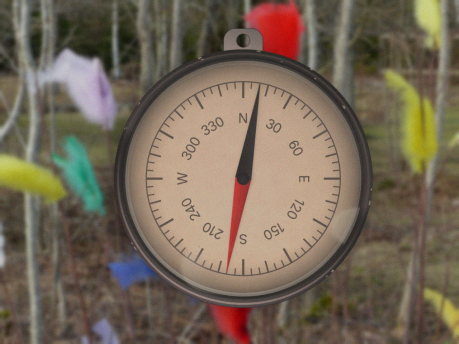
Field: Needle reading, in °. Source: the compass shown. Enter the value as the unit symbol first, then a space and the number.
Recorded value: ° 190
